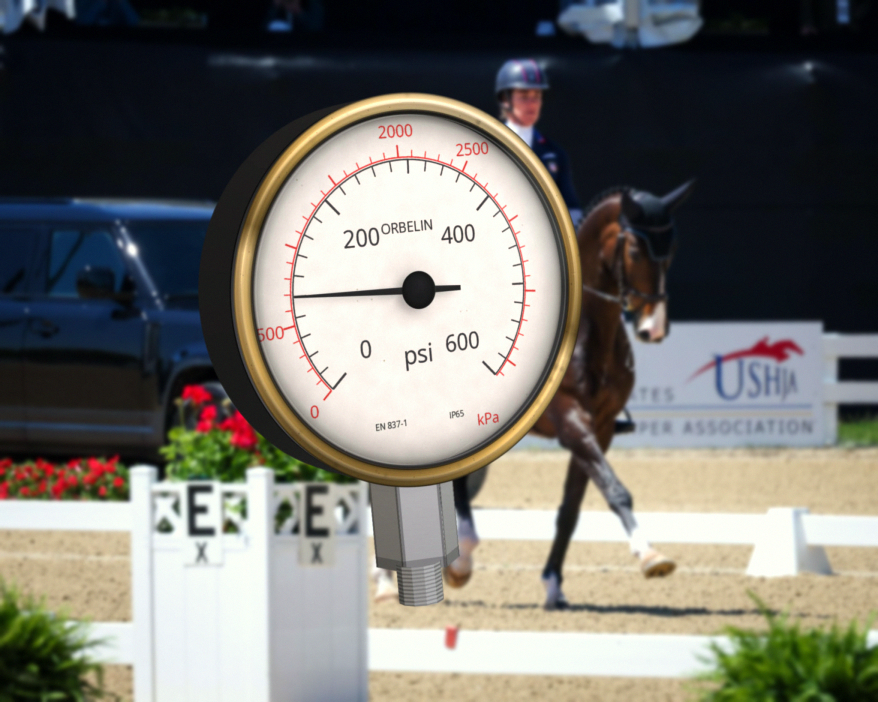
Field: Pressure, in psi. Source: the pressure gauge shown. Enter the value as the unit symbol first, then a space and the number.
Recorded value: psi 100
